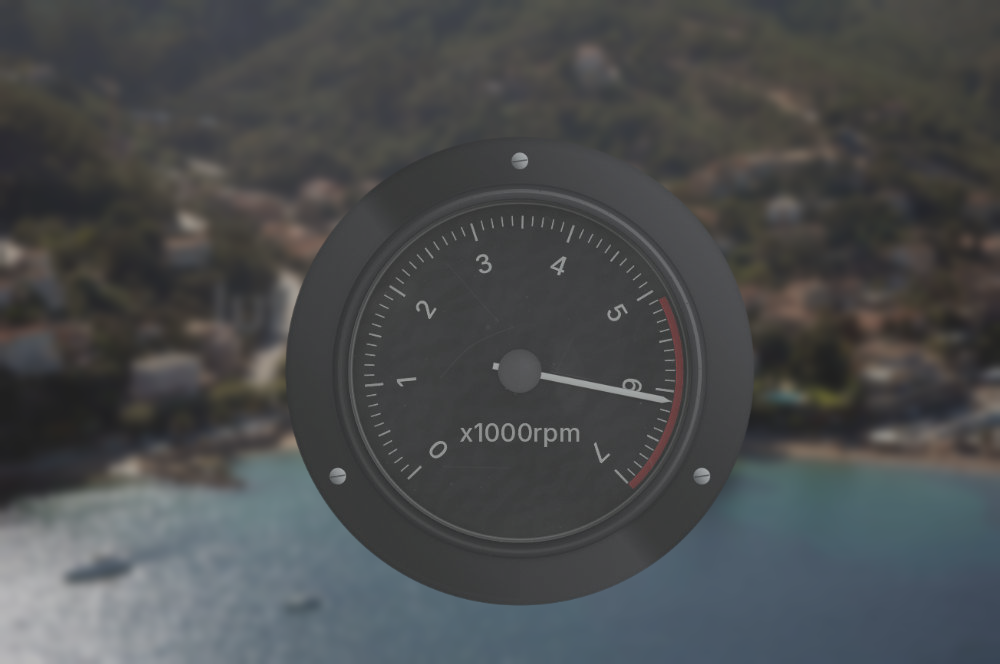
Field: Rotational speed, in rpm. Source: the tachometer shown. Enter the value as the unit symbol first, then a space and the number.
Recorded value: rpm 6100
